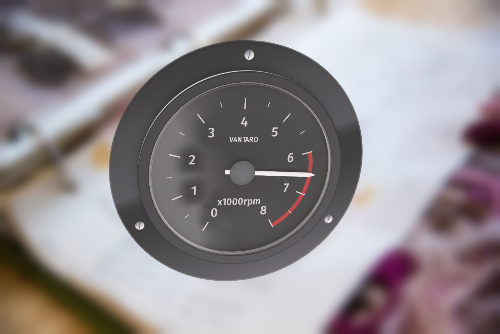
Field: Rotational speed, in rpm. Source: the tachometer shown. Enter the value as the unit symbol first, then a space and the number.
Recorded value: rpm 6500
